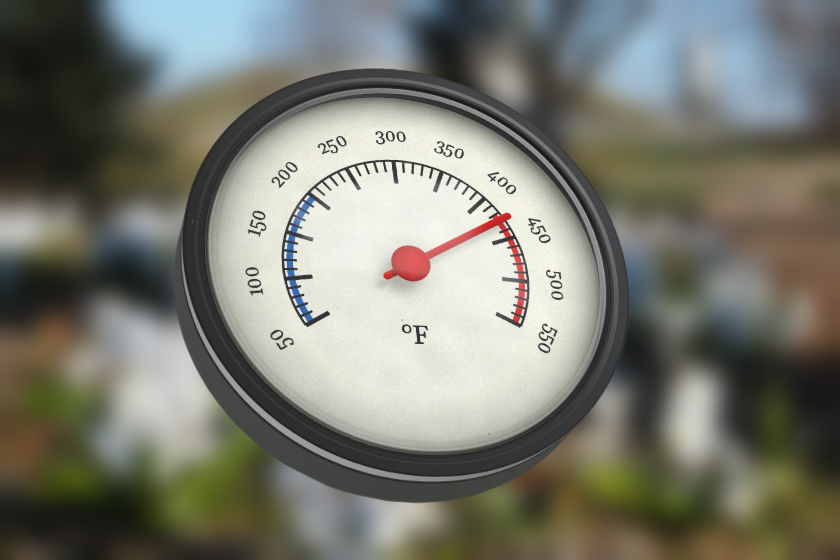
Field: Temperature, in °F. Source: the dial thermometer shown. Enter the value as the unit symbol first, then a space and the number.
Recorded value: °F 430
